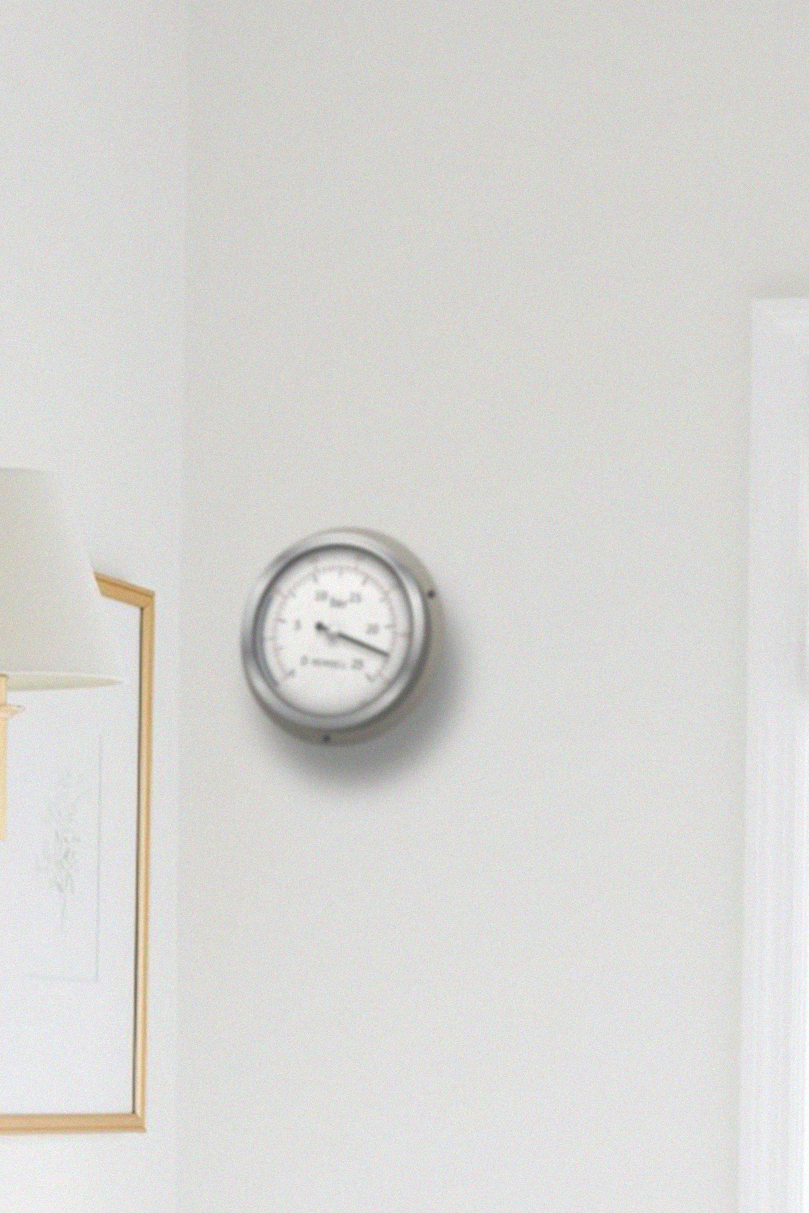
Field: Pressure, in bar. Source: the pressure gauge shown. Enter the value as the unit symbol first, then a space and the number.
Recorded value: bar 22.5
